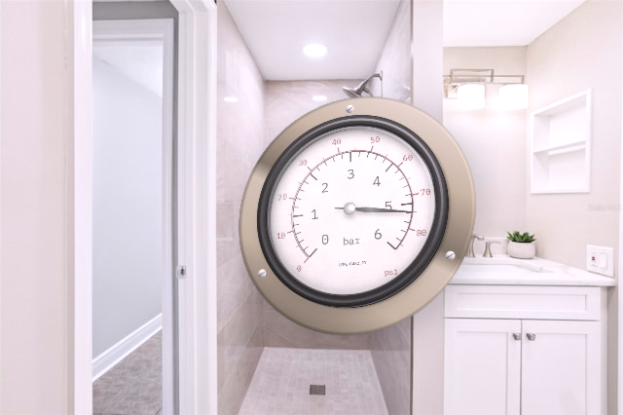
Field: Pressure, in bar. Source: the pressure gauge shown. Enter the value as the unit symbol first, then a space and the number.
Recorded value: bar 5.2
